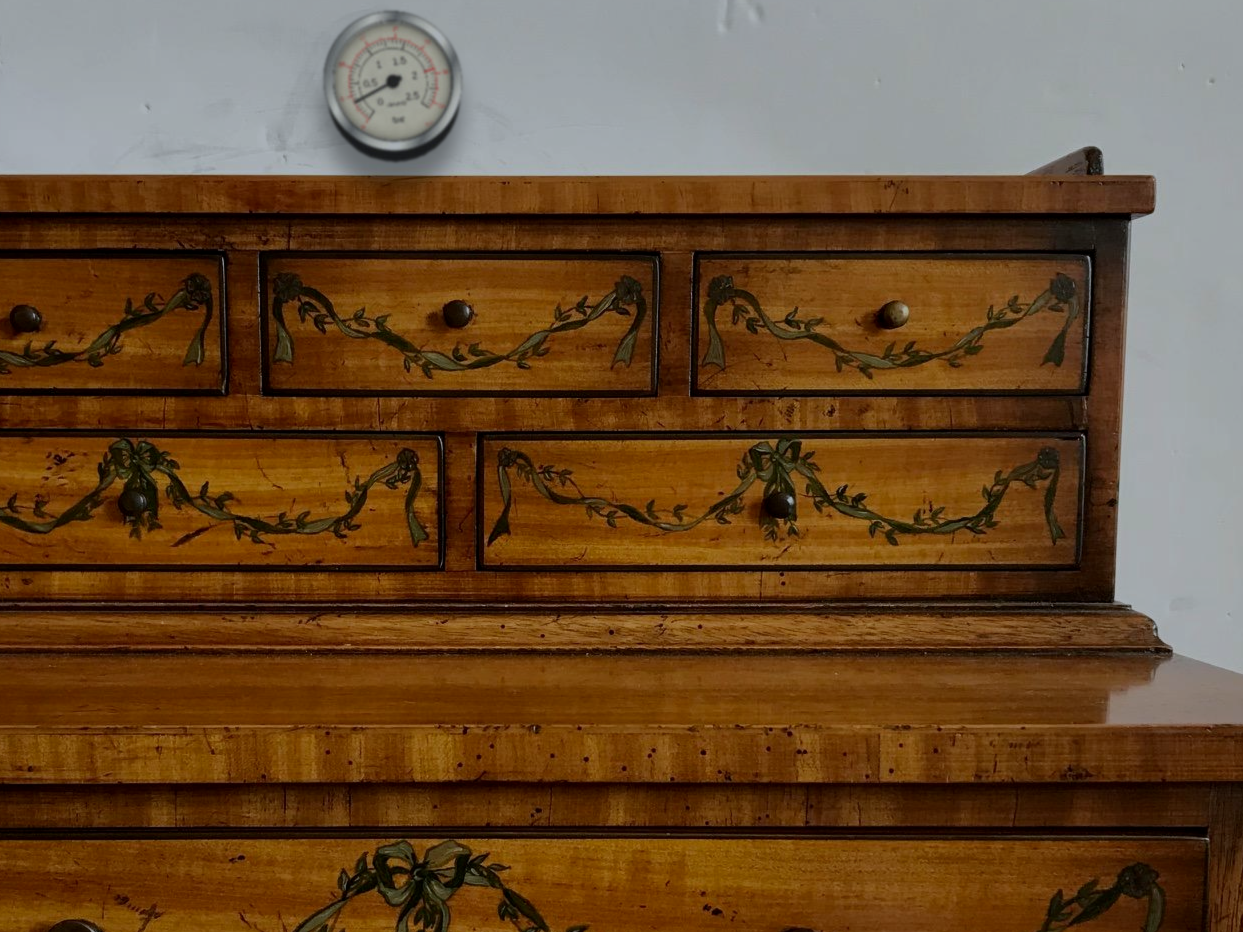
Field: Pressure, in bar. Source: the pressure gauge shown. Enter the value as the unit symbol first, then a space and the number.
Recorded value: bar 0.25
